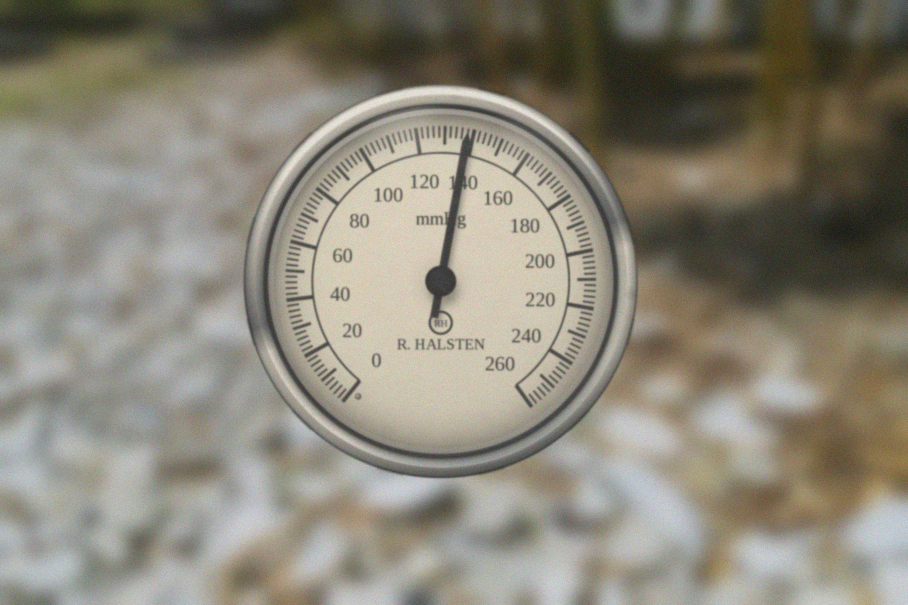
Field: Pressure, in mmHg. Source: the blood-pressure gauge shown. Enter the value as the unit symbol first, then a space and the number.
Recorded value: mmHg 138
